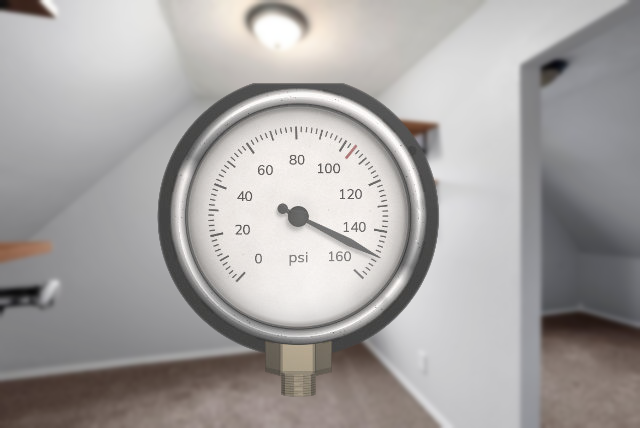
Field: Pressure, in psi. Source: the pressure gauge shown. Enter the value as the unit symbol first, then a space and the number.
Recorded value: psi 150
